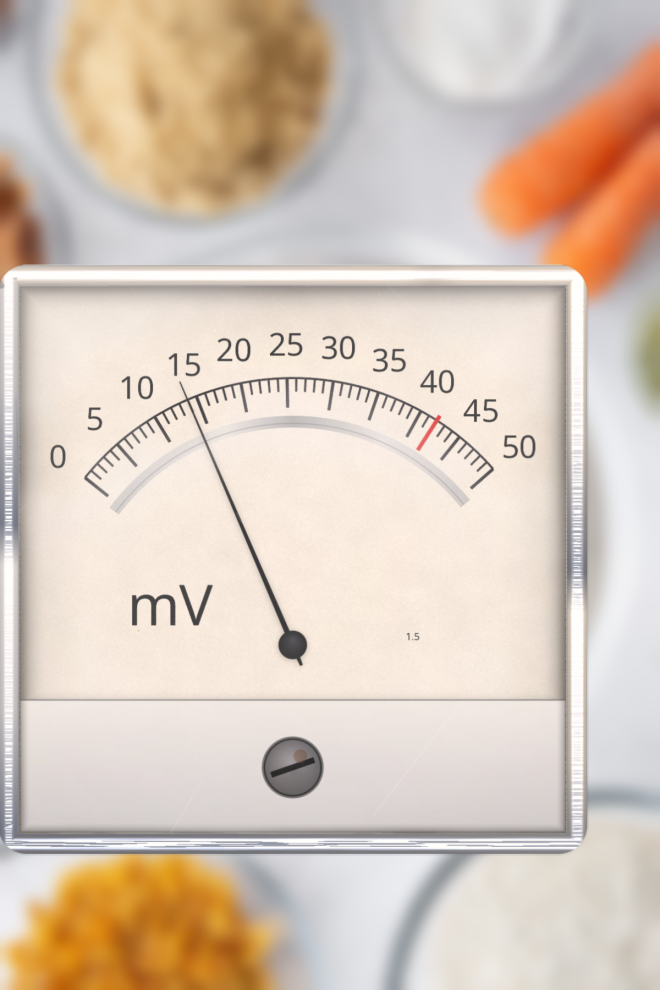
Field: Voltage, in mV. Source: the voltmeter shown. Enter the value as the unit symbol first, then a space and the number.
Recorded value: mV 14
